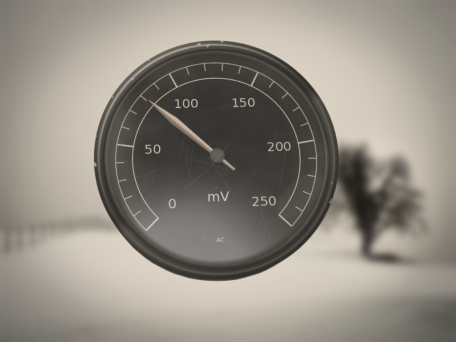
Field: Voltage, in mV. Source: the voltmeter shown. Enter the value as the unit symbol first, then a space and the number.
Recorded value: mV 80
